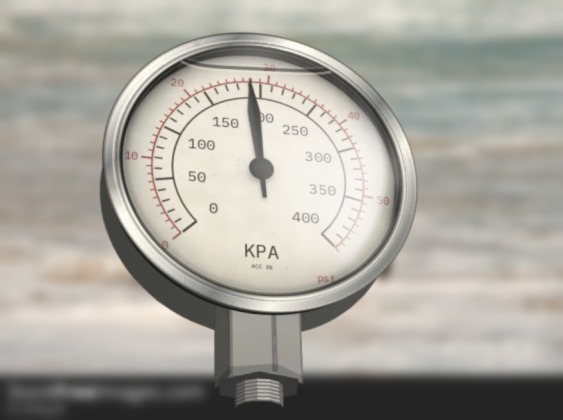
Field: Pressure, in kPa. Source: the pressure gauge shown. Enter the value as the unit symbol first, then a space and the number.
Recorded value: kPa 190
